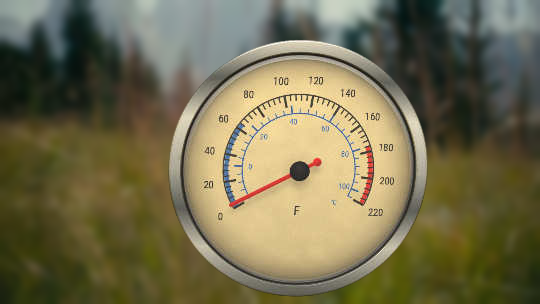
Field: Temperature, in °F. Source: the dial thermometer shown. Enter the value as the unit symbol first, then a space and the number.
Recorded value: °F 4
